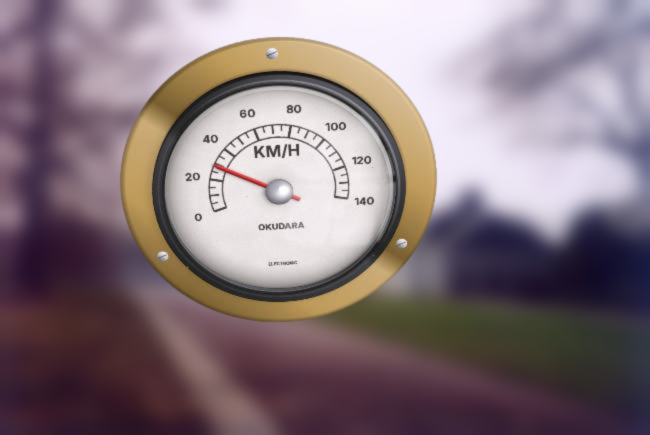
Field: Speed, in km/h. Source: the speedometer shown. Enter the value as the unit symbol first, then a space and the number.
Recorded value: km/h 30
